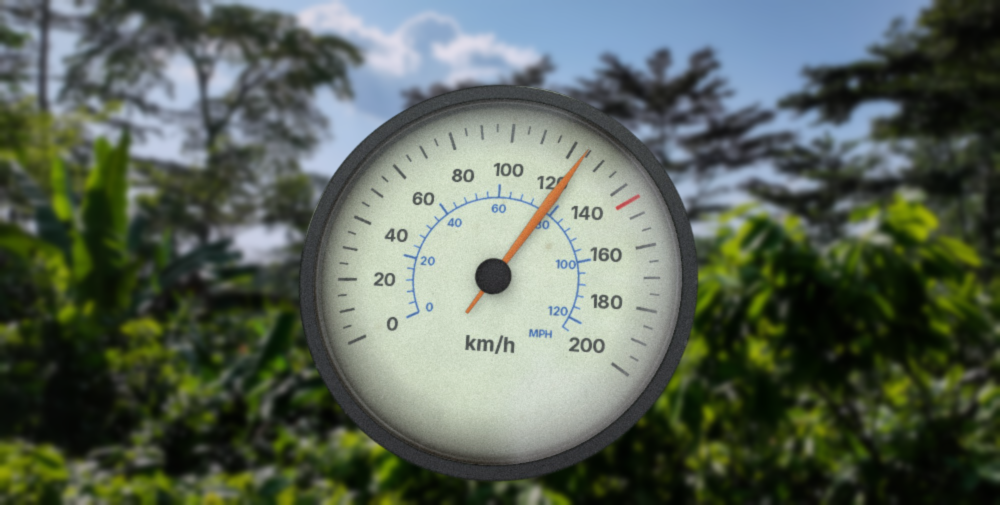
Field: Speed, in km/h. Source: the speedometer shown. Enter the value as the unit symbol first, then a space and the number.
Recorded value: km/h 125
